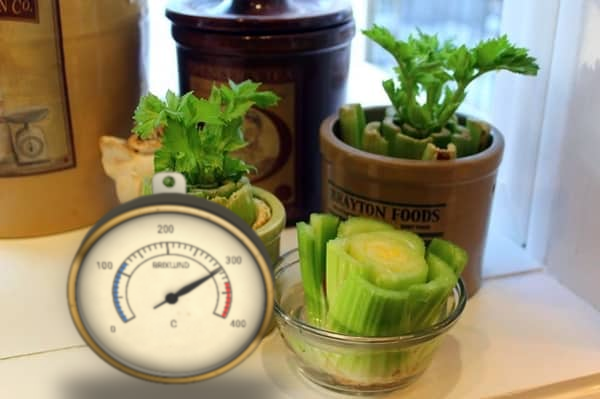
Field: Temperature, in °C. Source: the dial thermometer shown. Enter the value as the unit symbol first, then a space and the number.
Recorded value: °C 300
